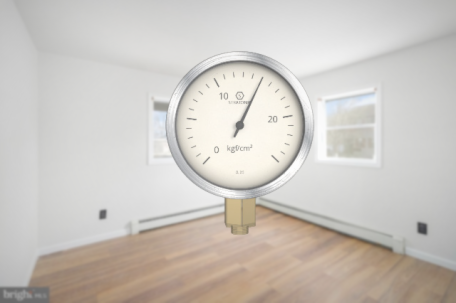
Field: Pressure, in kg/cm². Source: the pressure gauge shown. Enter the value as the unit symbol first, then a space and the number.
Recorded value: kg/cm² 15
